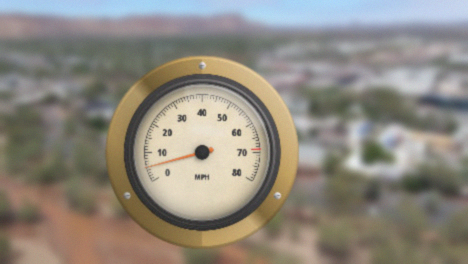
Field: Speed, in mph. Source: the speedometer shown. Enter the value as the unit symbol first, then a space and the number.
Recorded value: mph 5
